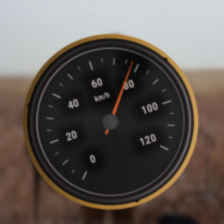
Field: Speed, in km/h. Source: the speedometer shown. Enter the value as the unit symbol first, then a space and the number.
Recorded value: km/h 77.5
